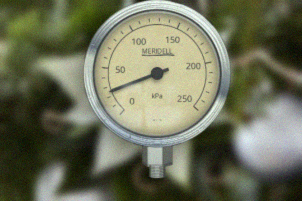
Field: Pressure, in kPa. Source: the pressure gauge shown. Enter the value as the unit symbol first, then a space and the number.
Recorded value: kPa 25
